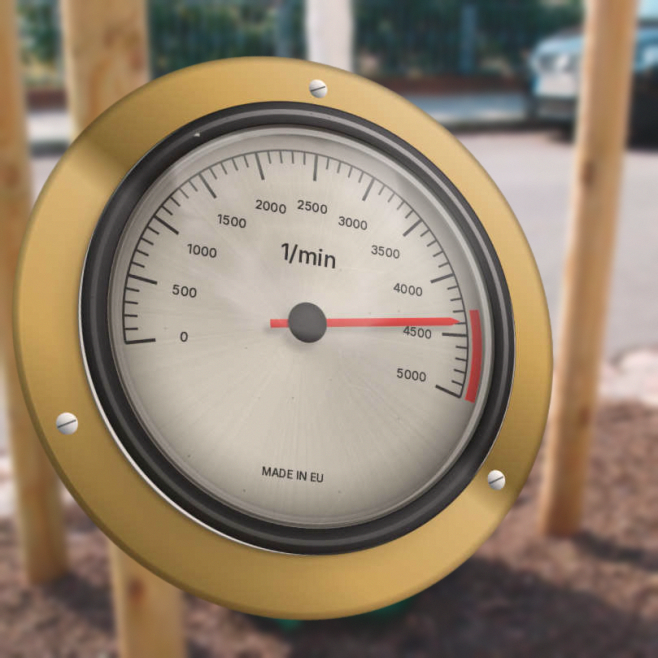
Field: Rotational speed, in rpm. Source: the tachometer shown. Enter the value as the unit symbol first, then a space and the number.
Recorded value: rpm 4400
